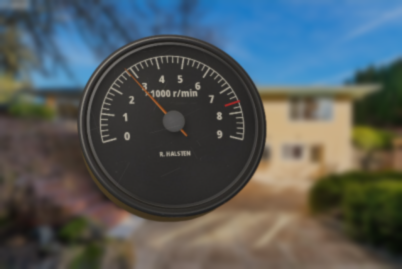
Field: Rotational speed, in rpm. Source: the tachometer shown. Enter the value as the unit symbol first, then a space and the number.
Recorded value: rpm 2800
